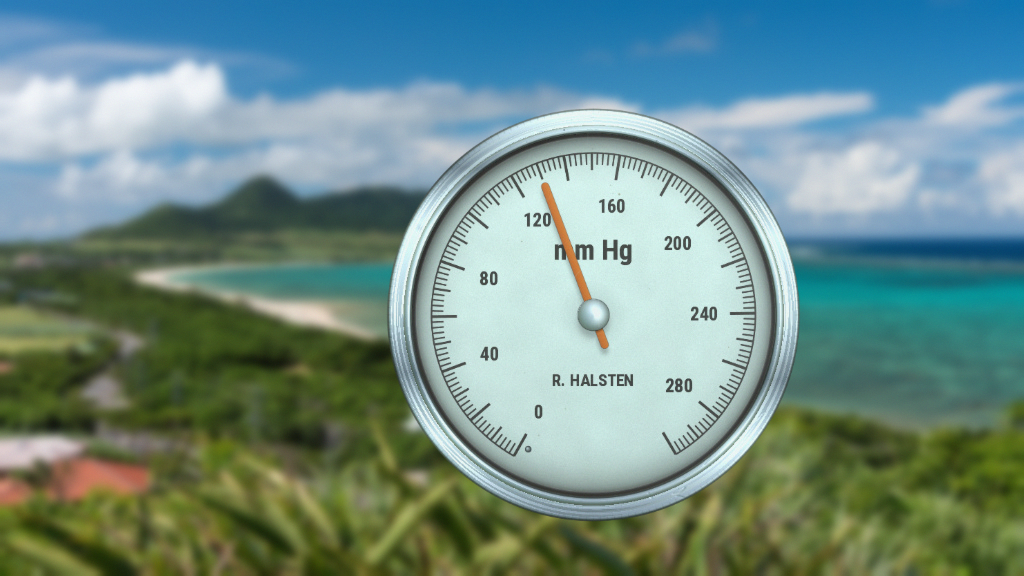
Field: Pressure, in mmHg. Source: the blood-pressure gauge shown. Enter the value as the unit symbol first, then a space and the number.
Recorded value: mmHg 130
